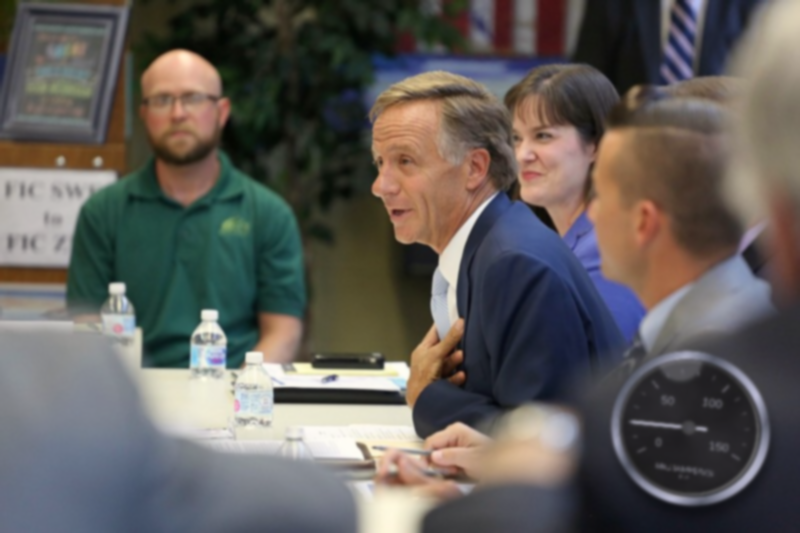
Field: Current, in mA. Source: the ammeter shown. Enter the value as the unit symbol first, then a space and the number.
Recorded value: mA 20
